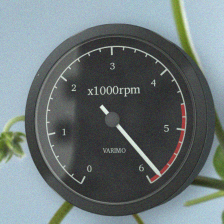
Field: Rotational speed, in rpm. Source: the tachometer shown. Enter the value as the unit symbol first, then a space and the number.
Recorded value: rpm 5800
